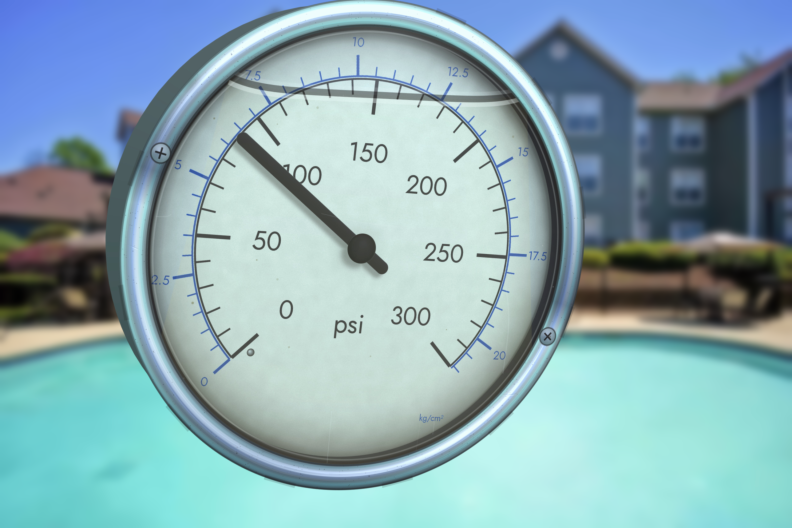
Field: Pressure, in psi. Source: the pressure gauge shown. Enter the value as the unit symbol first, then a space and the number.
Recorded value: psi 90
